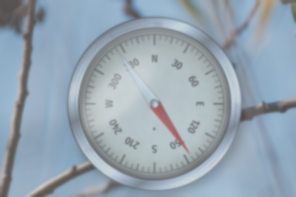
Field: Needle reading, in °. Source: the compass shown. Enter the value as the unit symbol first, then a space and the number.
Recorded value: ° 145
